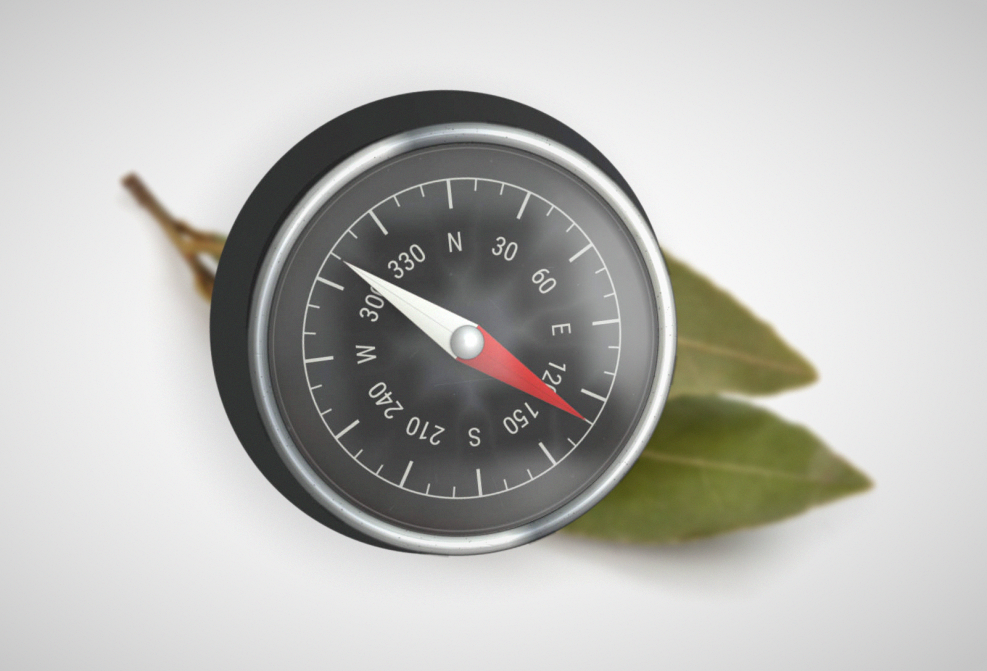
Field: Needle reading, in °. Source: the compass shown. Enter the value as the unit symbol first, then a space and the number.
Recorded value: ° 130
